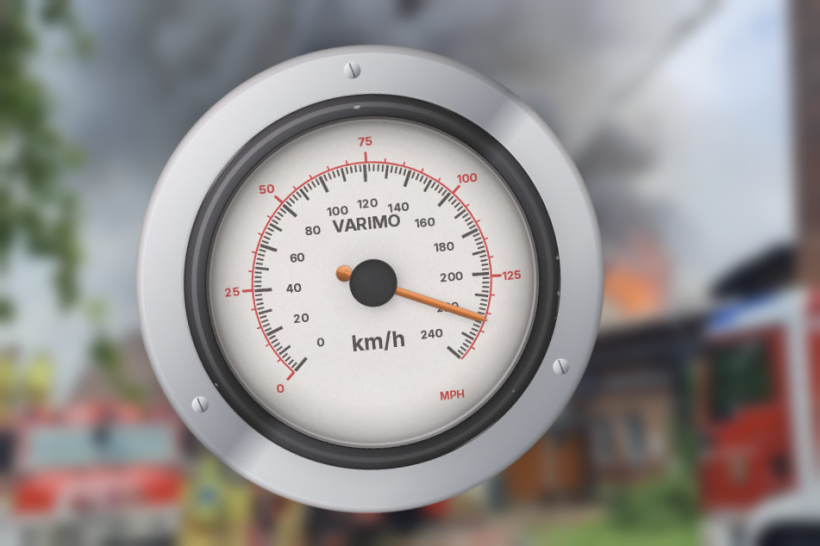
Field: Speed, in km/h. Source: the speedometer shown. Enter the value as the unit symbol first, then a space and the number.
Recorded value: km/h 220
